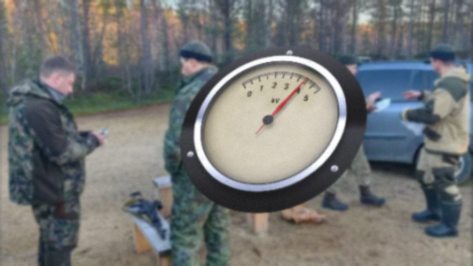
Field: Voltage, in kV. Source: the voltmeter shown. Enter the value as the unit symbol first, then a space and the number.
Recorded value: kV 4
